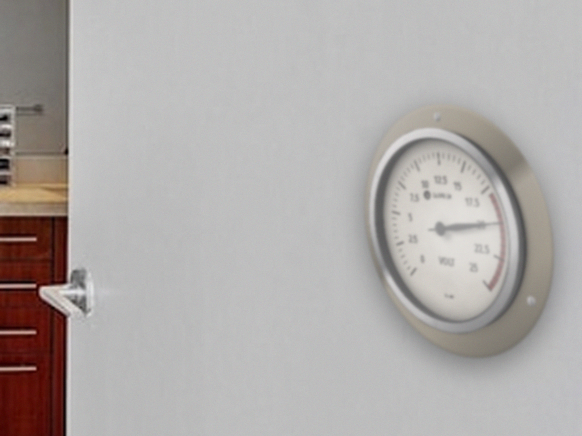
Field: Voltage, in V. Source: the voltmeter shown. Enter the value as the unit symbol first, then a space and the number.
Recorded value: V 20
